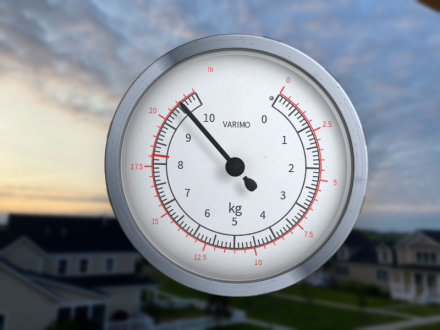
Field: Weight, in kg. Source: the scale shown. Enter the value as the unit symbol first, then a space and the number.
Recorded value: kg 9.6
